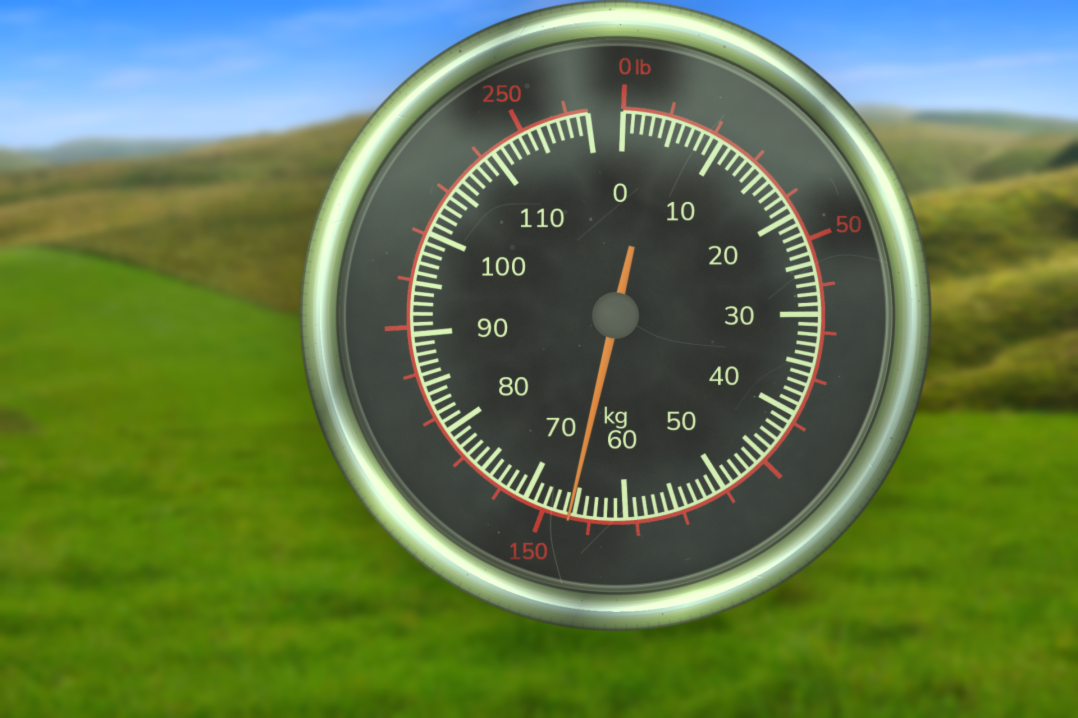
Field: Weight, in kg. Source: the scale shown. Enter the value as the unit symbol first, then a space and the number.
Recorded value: kg 65.5
